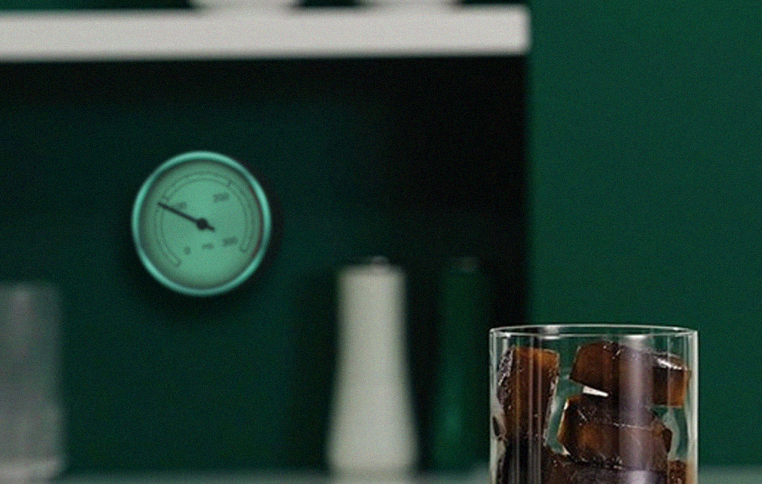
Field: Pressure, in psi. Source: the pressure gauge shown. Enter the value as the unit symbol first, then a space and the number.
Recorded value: psi 90
